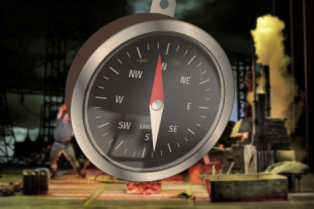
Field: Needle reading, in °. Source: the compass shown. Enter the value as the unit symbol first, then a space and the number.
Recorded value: ° 350
